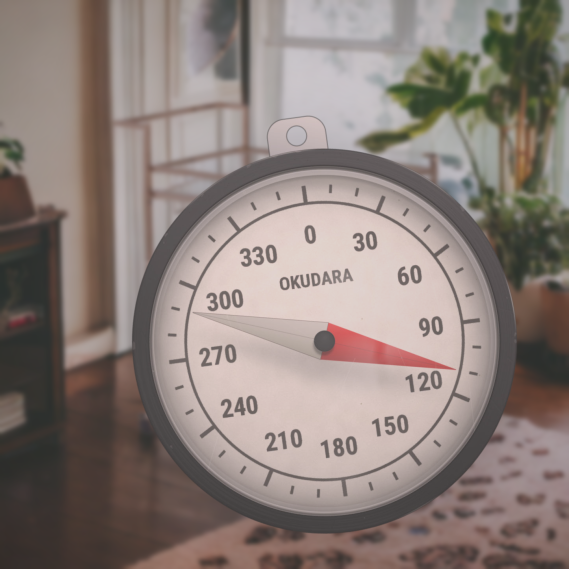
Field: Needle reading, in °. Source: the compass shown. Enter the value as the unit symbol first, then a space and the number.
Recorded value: ° 110
